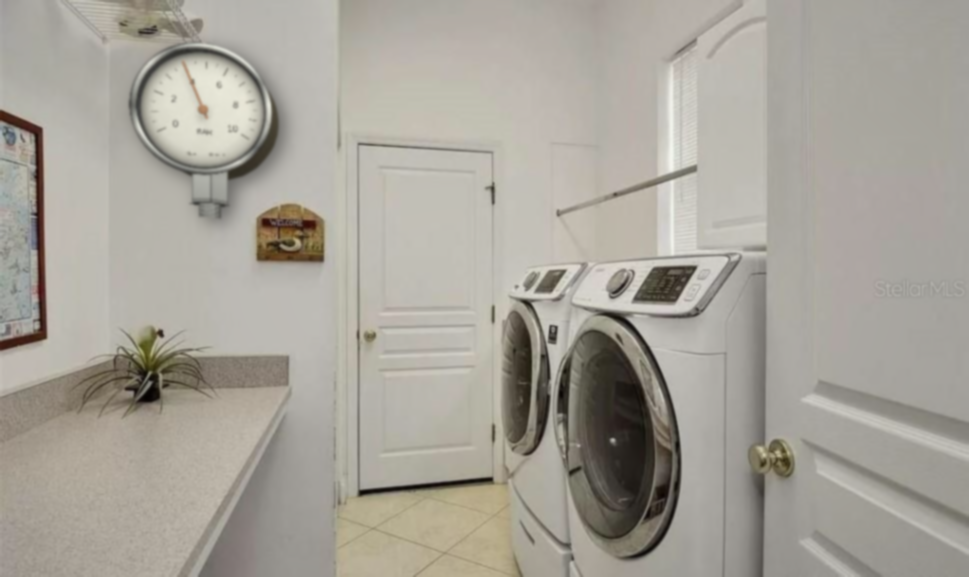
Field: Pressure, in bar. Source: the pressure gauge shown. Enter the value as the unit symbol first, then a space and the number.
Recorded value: bar 4
